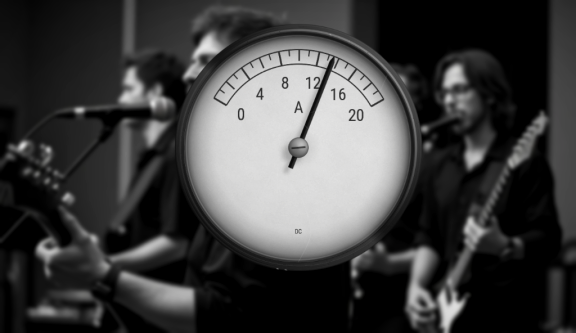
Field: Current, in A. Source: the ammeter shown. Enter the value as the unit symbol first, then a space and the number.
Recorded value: A 13.5
